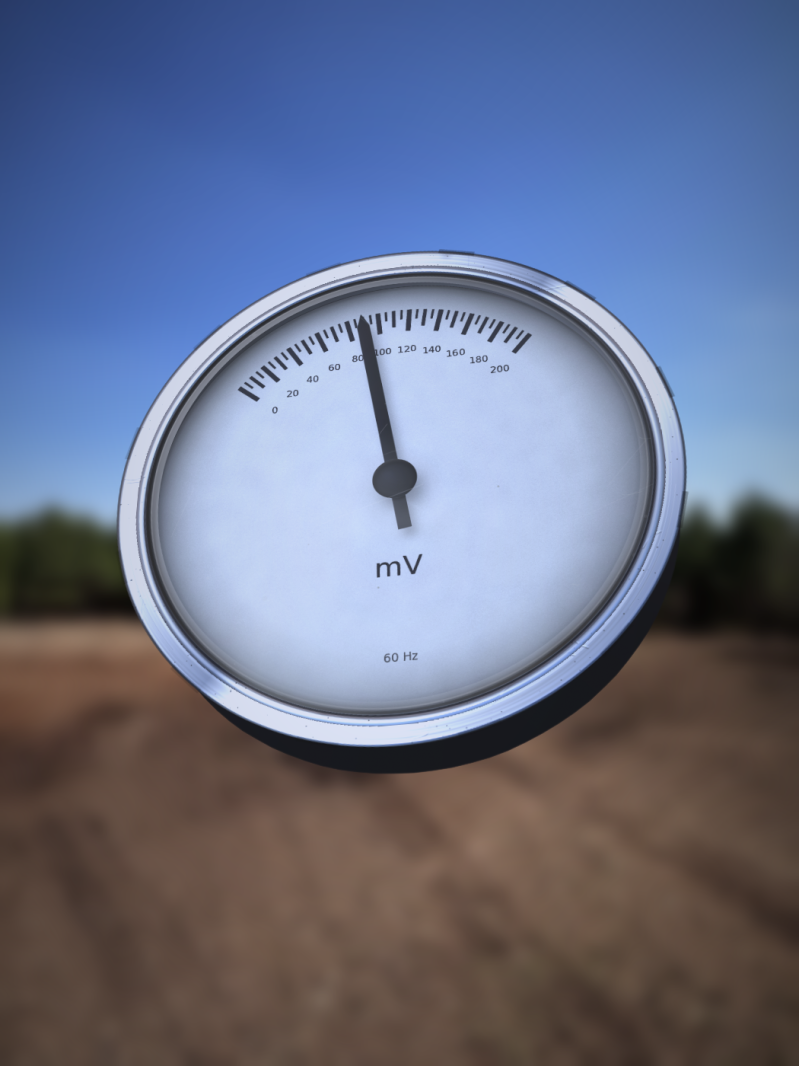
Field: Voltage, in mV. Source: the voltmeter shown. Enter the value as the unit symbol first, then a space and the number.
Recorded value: mV 90
